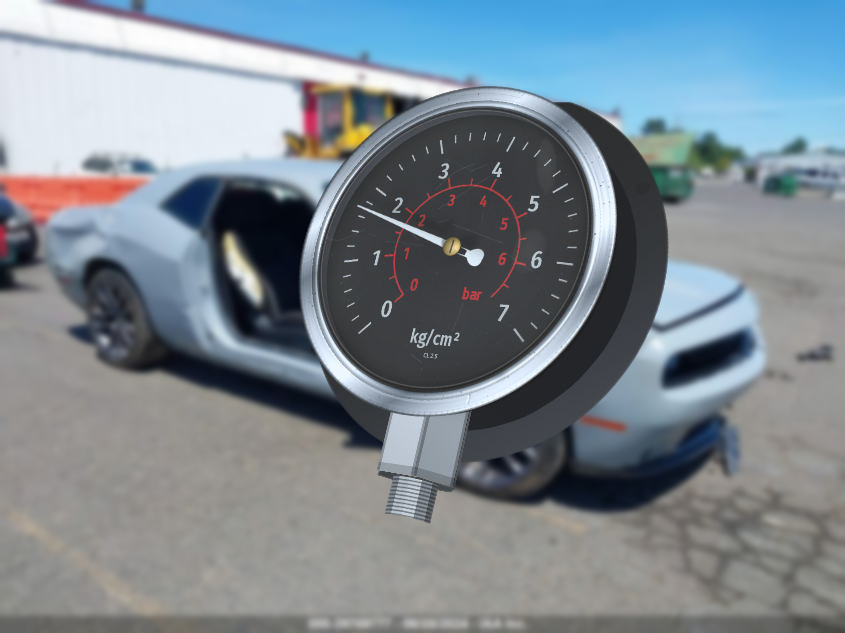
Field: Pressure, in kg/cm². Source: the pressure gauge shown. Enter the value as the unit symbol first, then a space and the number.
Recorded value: kg/cm² 1.7
